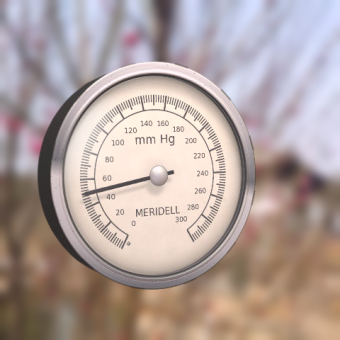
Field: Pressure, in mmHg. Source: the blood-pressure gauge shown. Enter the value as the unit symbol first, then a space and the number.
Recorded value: mmHg 50
